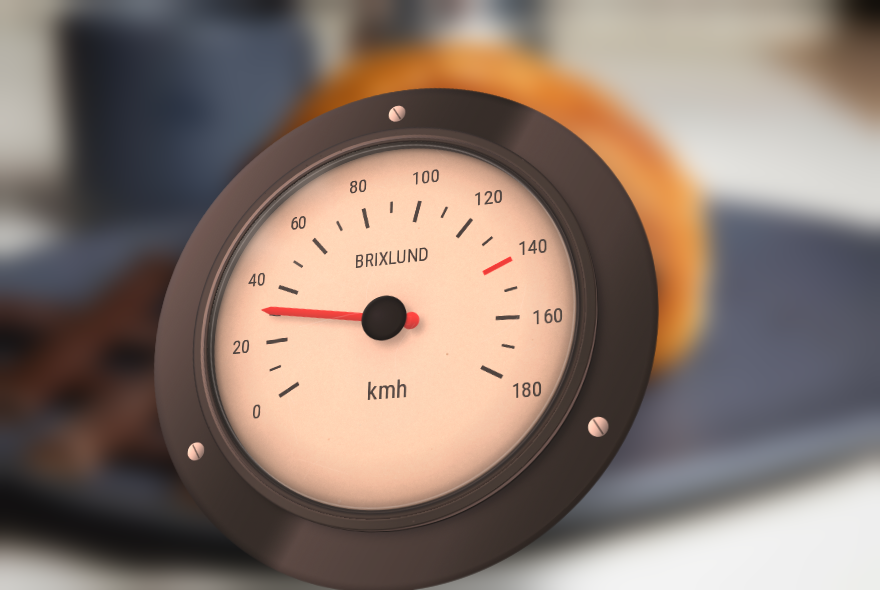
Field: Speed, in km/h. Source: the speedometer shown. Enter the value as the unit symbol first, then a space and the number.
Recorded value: km/h 30
